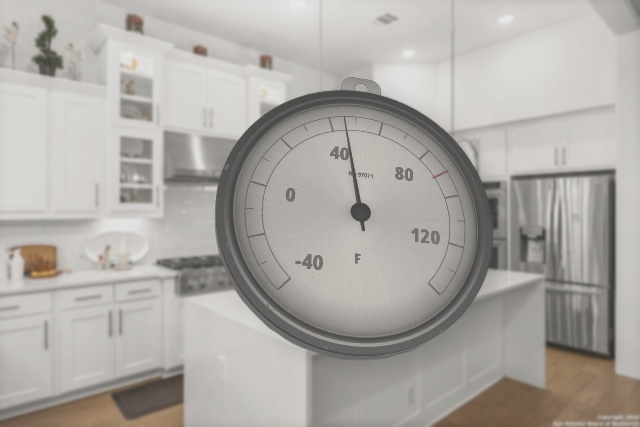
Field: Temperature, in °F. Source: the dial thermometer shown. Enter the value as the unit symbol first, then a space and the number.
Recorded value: °F 45
